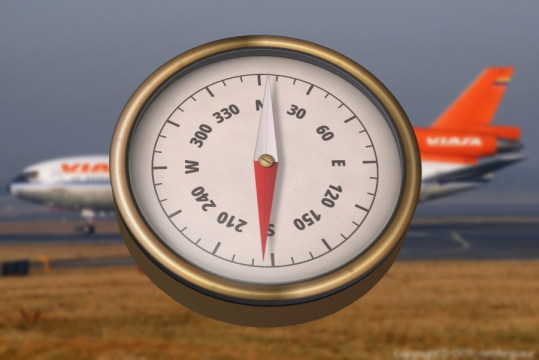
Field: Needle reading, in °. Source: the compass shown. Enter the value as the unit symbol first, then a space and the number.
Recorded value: ° 185
